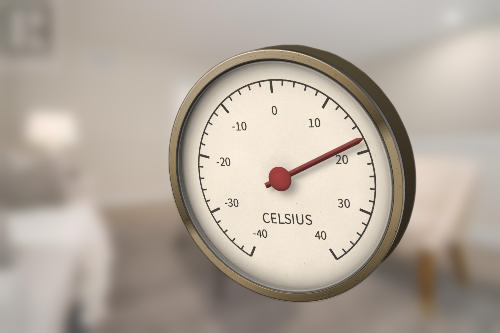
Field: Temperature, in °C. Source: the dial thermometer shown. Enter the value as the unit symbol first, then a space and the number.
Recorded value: °C 18
